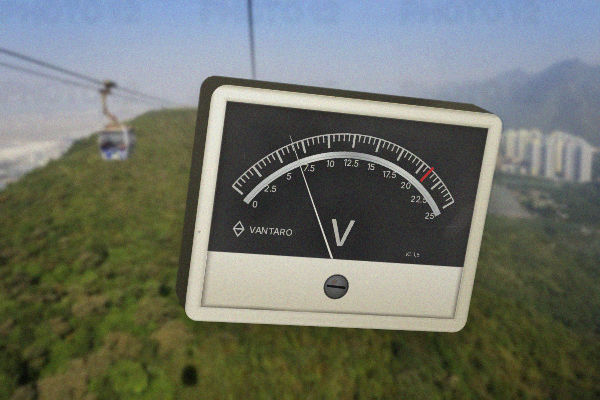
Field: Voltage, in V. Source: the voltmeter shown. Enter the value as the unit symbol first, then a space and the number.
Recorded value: V 6.5
